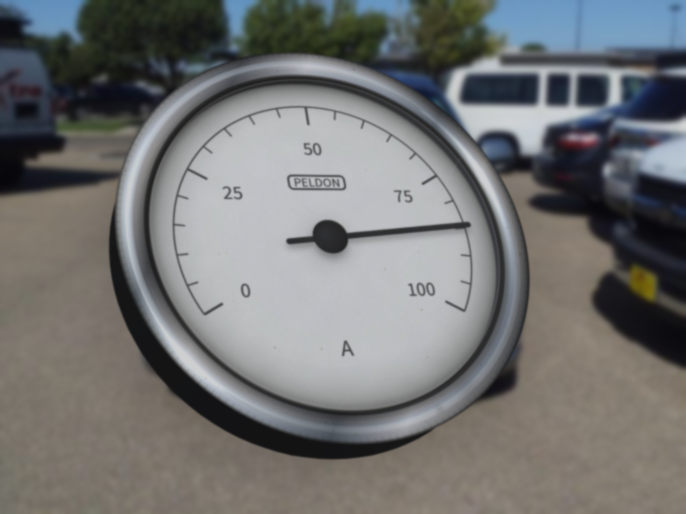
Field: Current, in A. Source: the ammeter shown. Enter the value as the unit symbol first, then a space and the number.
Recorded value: A 85
